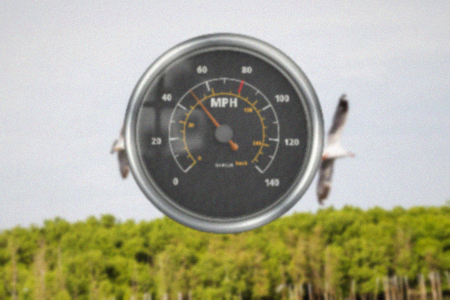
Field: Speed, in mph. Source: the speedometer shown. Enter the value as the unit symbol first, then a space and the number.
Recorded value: mph 50
